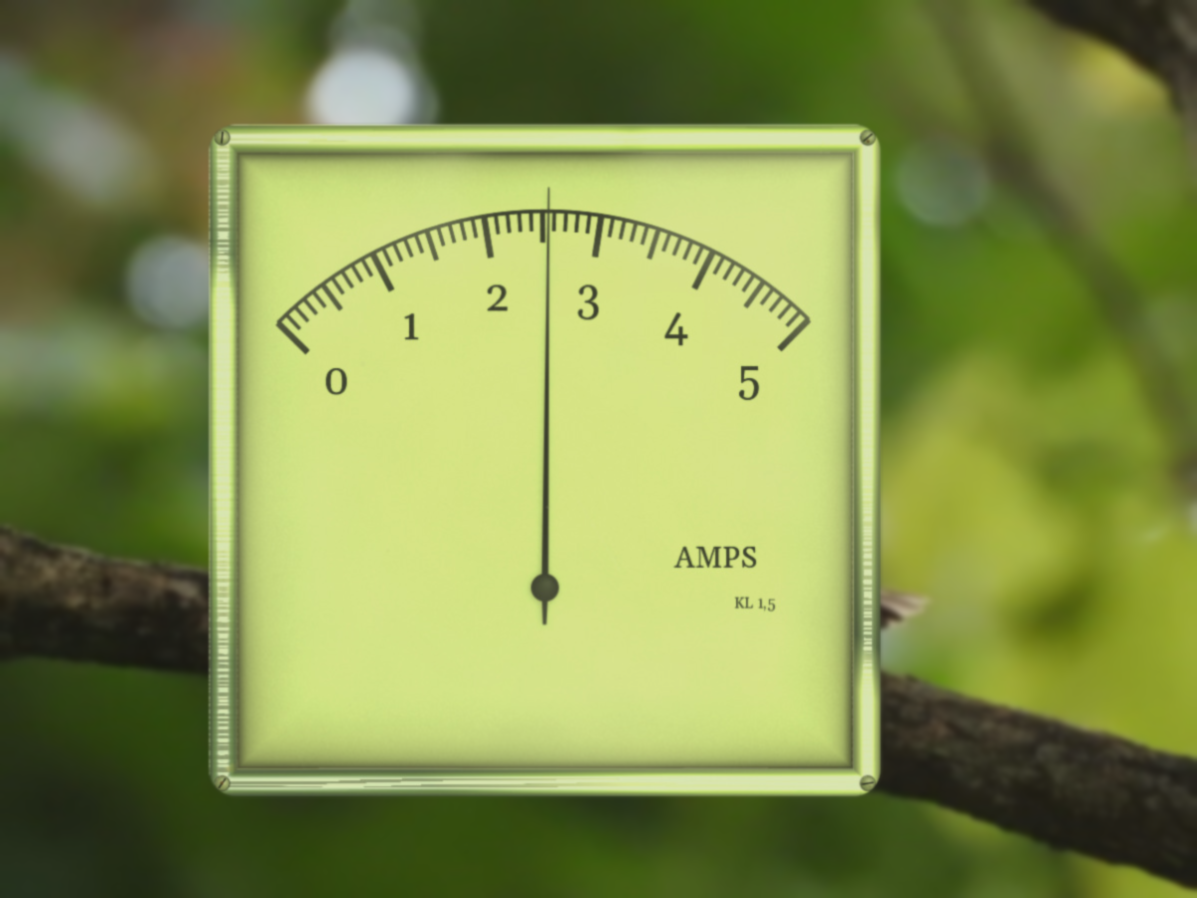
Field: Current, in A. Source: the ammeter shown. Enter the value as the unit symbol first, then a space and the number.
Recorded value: A 2.55
